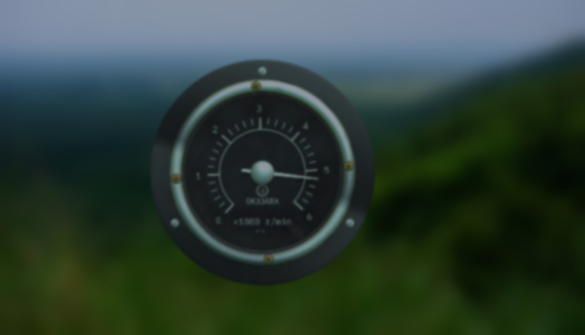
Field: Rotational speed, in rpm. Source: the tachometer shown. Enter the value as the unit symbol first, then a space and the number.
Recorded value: rpm 5200
